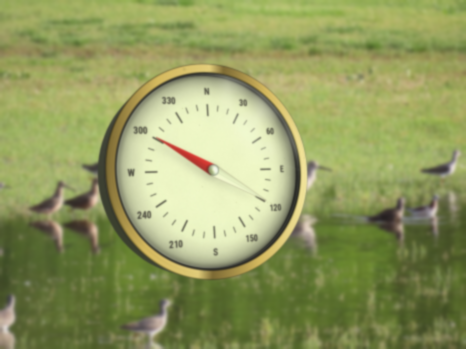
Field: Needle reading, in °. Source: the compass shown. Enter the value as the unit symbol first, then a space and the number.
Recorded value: ° 300
